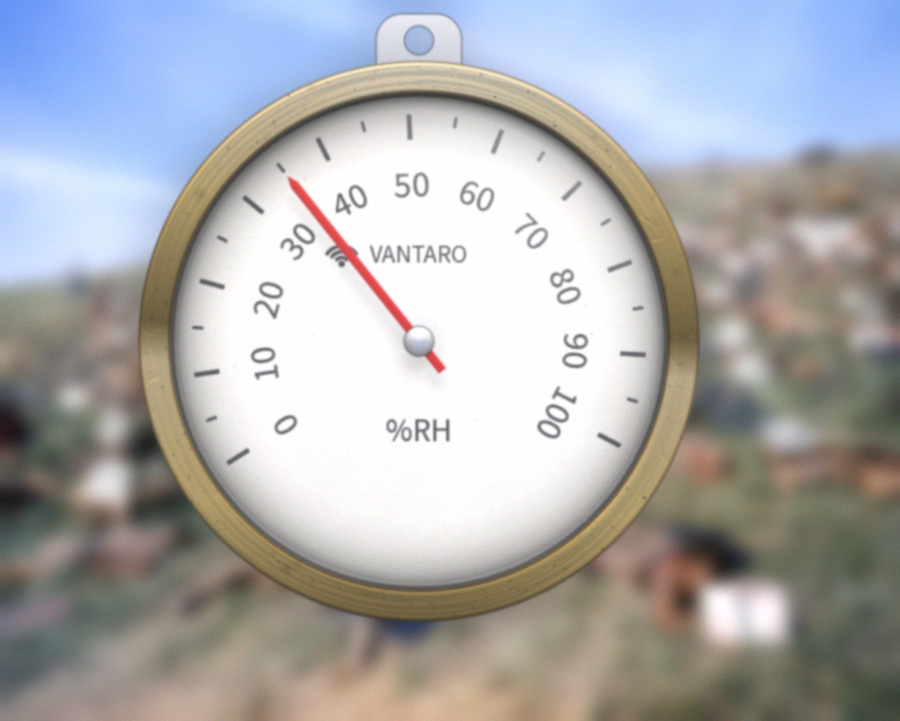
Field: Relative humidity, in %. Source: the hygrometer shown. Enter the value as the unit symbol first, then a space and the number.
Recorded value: % 35
